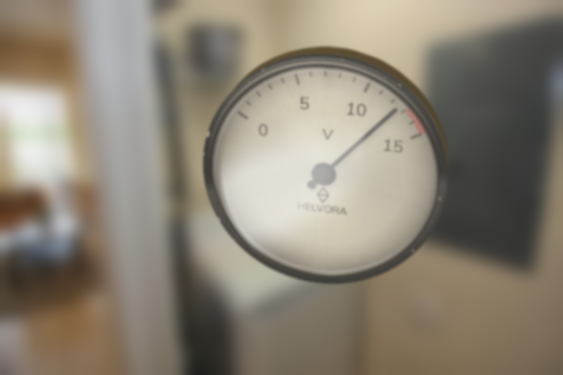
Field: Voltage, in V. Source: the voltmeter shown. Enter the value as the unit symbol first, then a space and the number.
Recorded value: V 12.5
